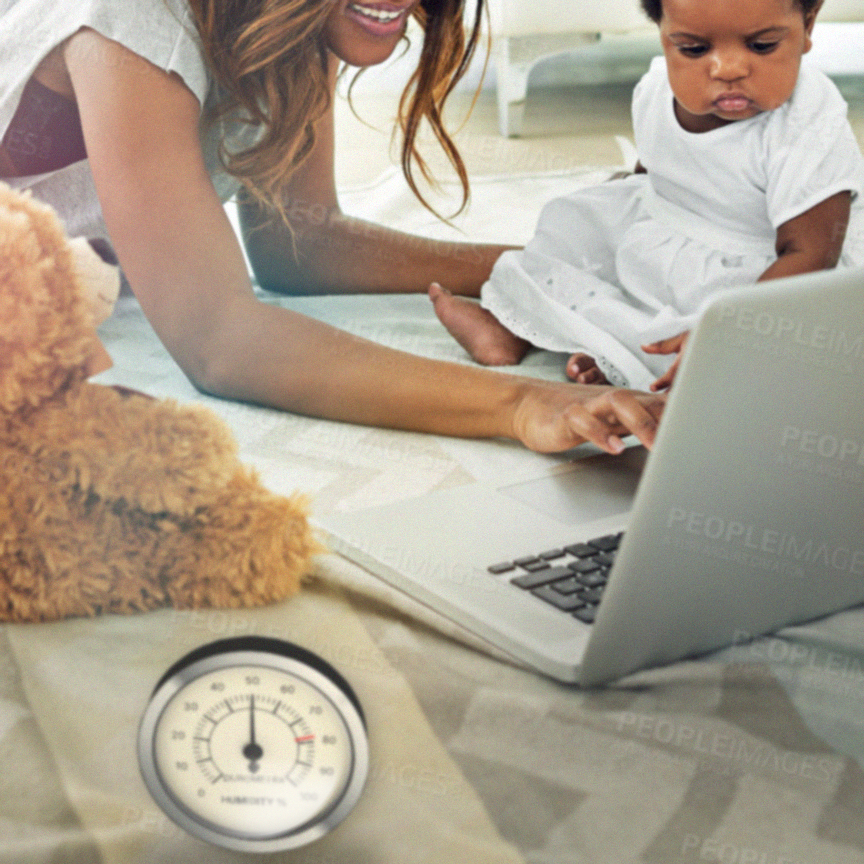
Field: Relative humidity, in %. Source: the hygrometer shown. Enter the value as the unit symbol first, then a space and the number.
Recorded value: % 50
